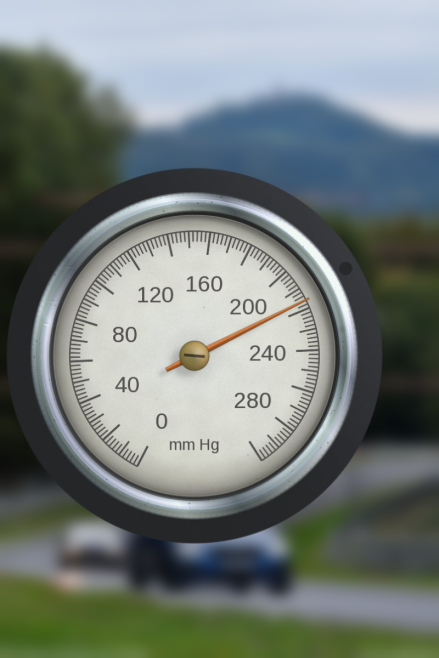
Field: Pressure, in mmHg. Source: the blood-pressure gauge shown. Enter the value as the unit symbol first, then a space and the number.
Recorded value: mmHg 216
